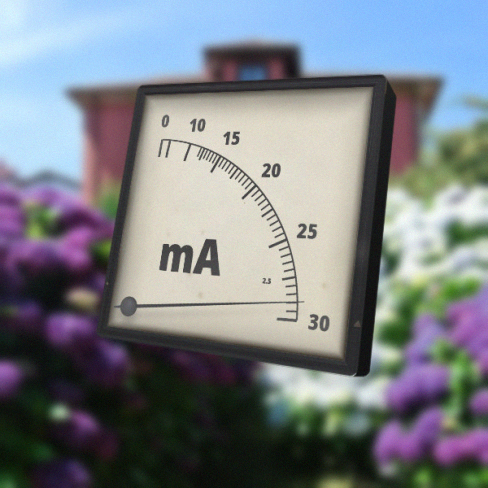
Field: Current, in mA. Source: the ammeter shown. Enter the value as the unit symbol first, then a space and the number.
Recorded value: mA 29
